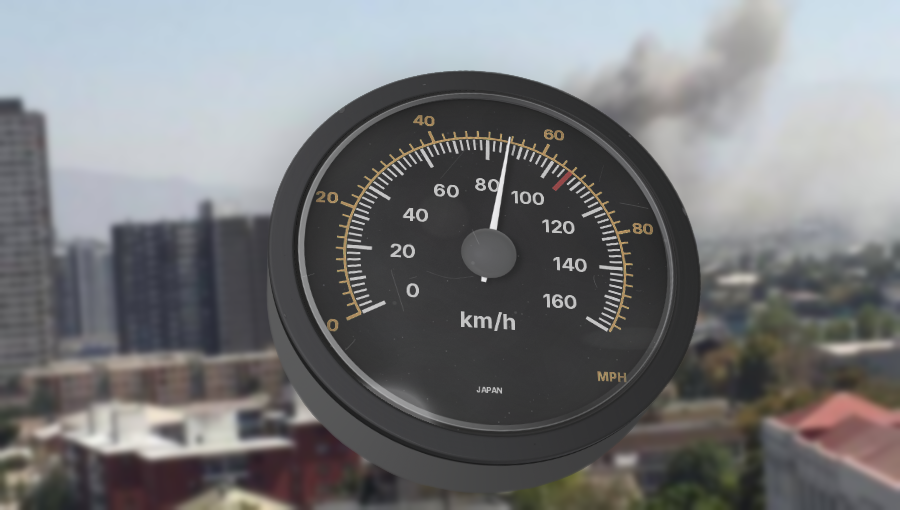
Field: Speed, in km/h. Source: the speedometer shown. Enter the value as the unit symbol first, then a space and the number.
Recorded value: km/h 86
